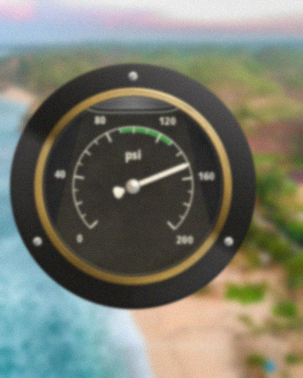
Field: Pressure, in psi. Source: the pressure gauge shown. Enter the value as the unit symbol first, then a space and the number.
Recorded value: psi 150
